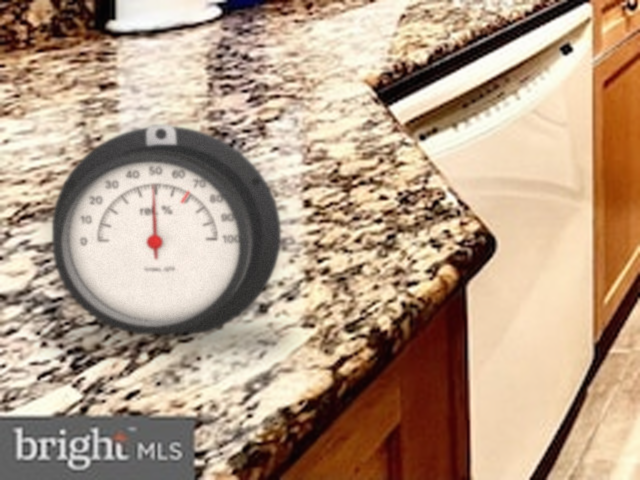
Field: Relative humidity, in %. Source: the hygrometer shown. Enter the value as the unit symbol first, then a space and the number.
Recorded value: % 50
